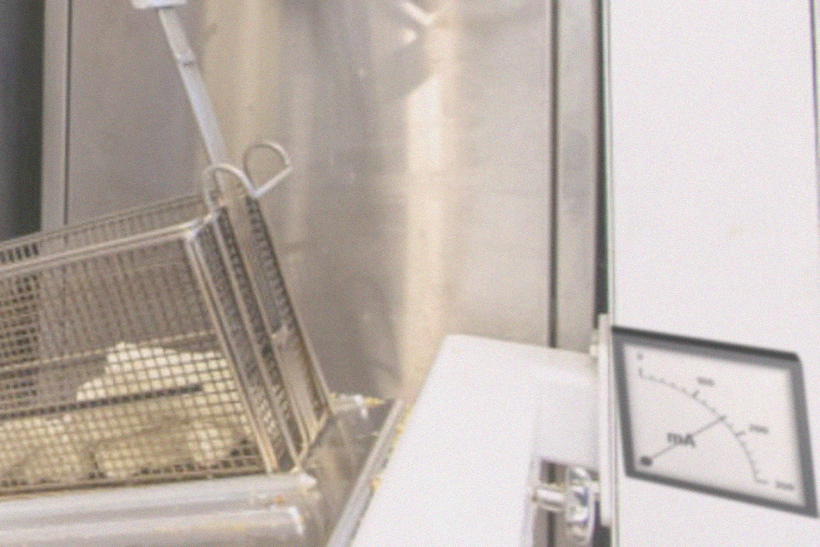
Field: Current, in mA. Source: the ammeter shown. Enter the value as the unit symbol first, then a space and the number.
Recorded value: mA 160
